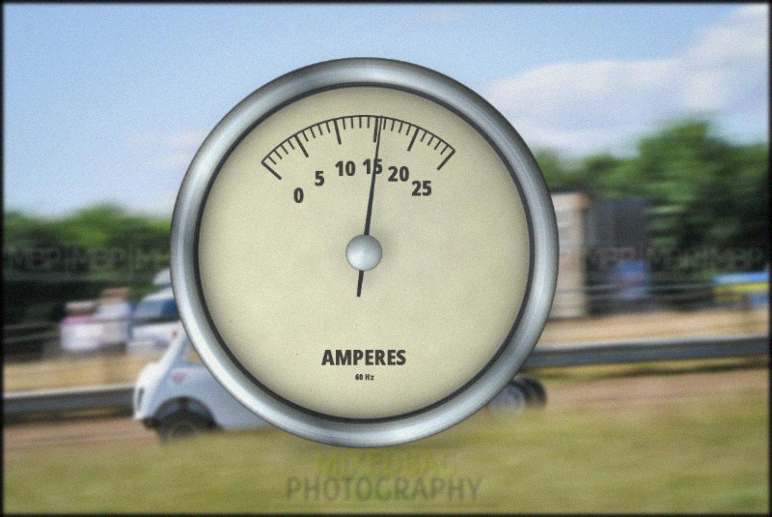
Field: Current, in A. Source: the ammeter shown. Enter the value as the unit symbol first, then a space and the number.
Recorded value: A 15.5
